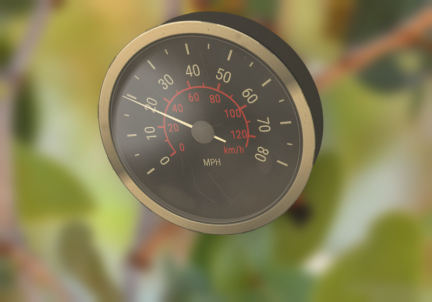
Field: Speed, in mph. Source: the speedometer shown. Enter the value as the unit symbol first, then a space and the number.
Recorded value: mph 20
